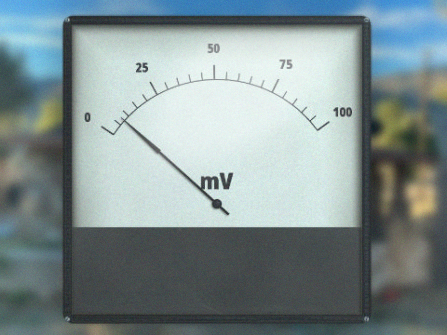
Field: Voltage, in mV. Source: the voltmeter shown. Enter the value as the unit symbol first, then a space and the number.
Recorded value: mV 7.5
